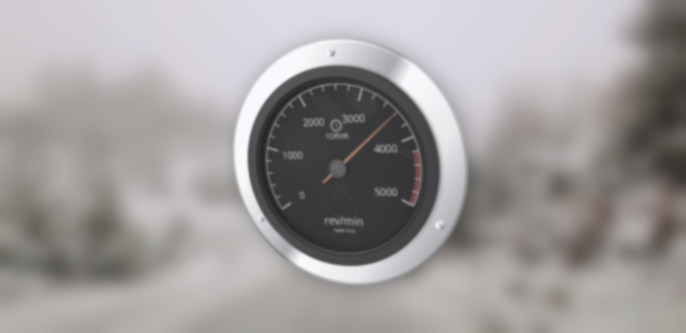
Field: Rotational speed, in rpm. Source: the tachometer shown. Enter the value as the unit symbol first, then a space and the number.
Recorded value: rpm 3600
